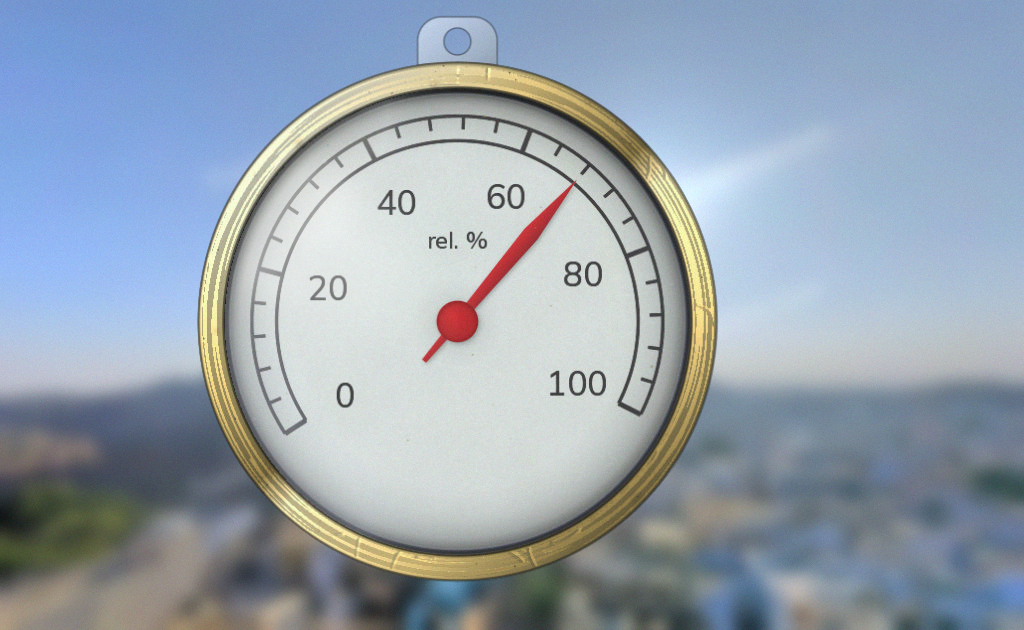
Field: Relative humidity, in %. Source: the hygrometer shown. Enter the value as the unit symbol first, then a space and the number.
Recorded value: % 68
